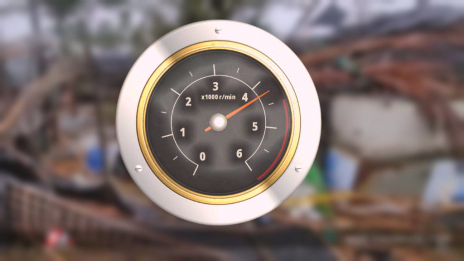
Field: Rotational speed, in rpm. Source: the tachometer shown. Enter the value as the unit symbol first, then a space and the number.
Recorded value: rpm 4250
